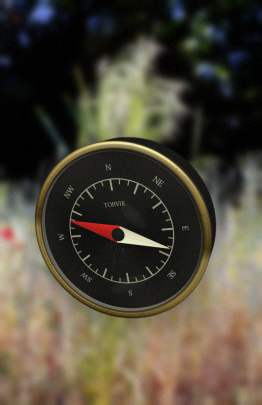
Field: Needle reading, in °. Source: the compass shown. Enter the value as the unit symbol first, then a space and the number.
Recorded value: ° 290
